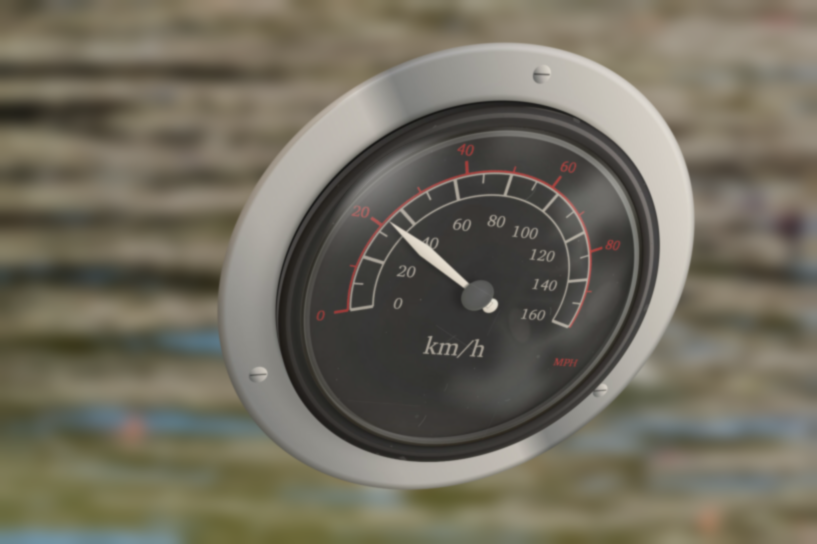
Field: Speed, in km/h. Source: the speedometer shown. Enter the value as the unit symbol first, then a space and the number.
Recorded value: km/h 35
